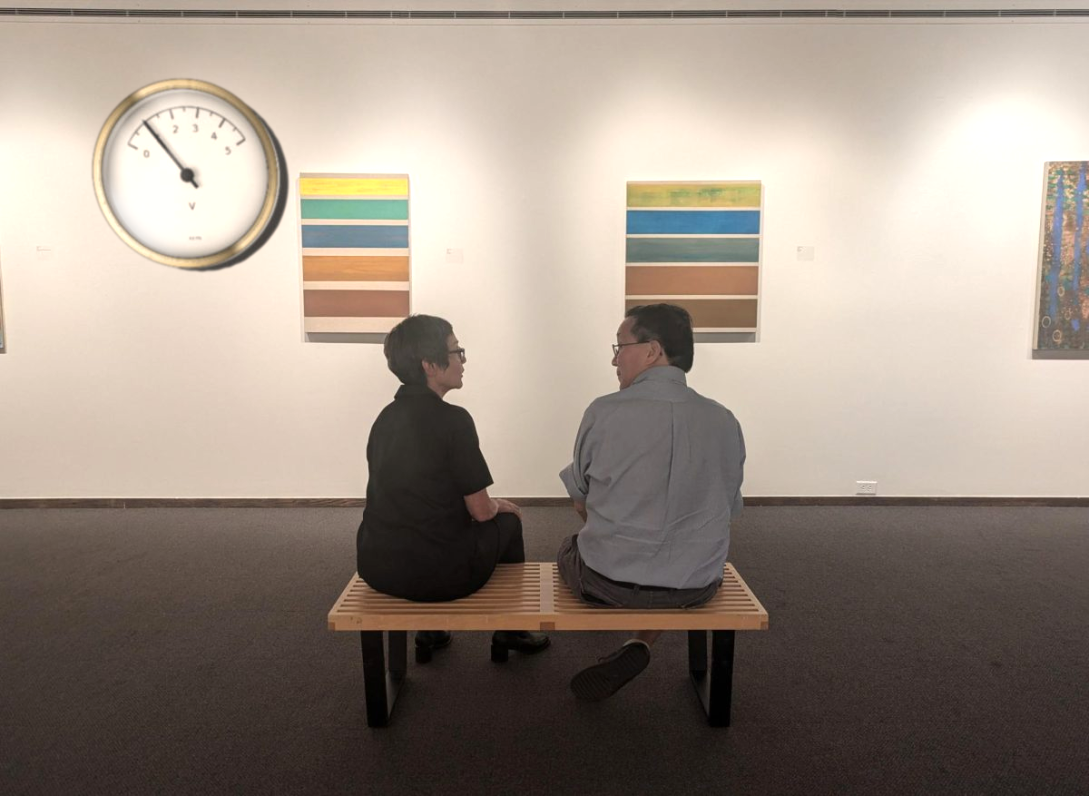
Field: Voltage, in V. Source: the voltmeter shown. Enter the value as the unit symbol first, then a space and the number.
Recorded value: V 1
